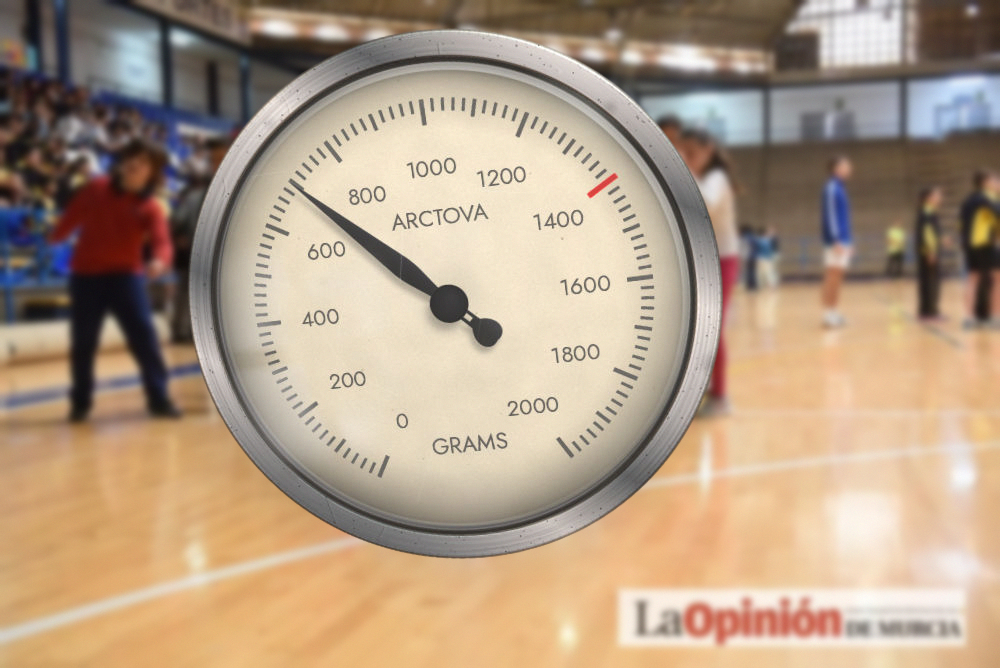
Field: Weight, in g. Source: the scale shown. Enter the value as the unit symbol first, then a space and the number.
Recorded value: g 700
